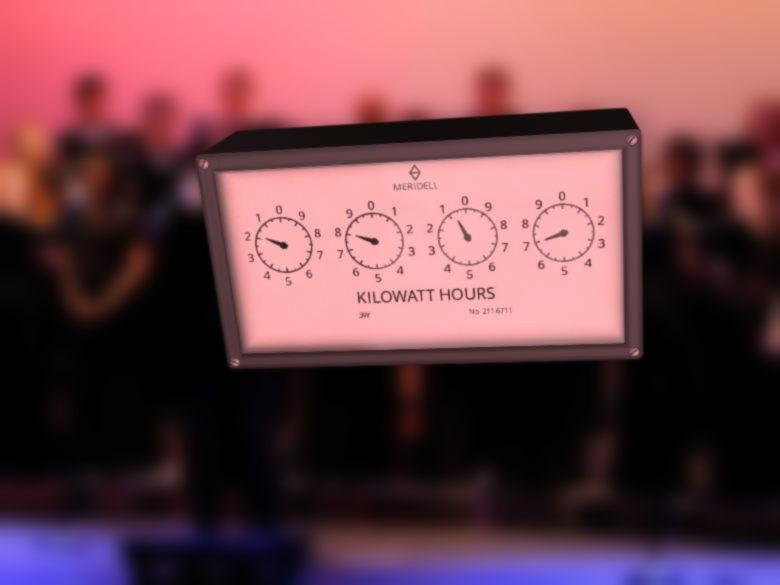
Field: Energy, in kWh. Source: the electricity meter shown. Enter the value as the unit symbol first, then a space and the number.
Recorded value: kWh 1807
